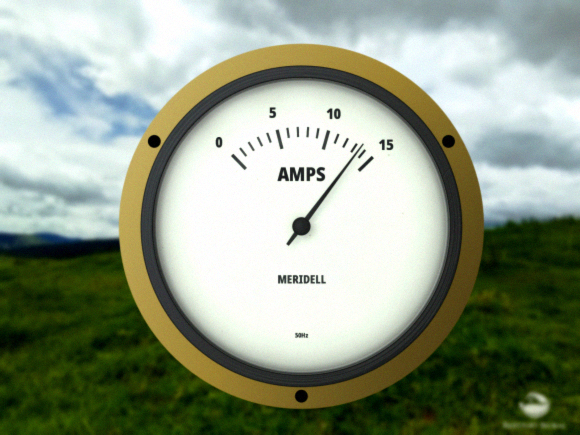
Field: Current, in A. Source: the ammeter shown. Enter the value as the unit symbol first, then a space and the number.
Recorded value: A 13.5
